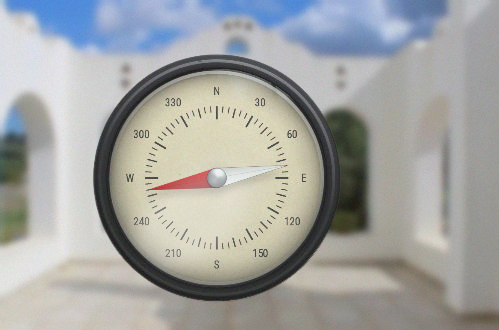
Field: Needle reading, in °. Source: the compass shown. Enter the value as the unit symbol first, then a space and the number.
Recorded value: ° 260
